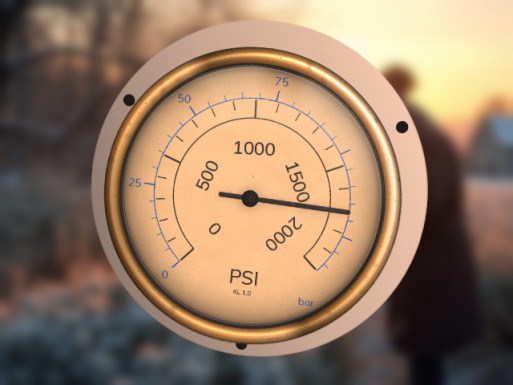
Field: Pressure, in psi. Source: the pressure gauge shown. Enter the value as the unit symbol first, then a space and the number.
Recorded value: psi 1700
